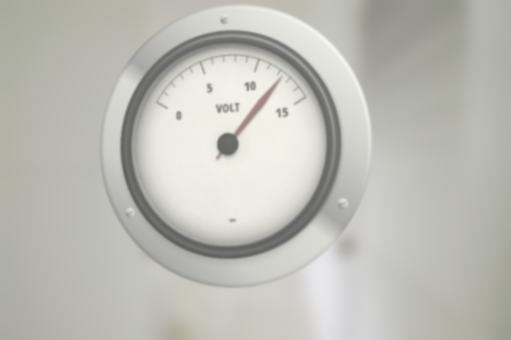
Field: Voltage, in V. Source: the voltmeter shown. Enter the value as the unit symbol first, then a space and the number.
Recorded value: V 12.5
